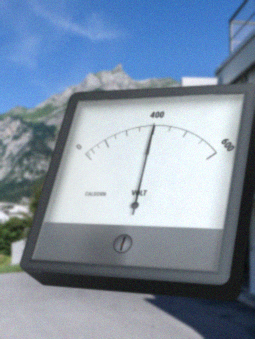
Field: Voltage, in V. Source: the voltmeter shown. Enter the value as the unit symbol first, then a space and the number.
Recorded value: V 400
